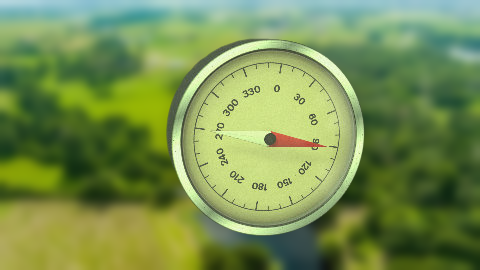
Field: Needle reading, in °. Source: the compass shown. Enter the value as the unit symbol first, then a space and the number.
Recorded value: ° 90
